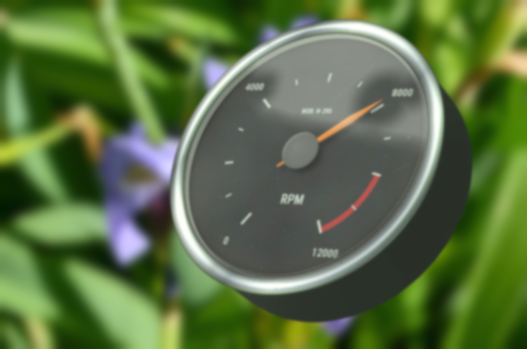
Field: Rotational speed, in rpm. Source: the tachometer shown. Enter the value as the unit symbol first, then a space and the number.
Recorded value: rpm 8000
